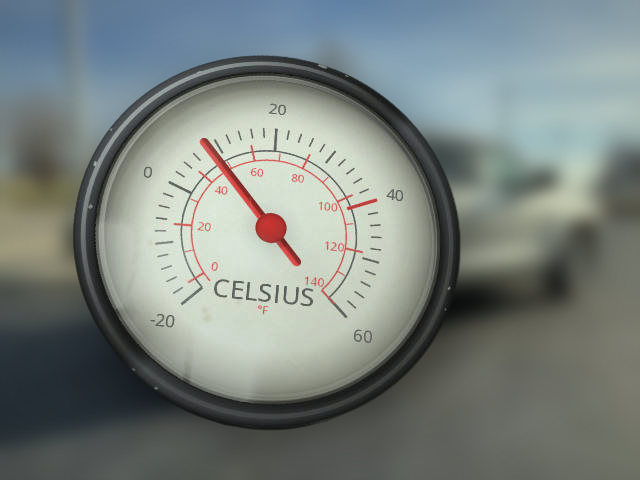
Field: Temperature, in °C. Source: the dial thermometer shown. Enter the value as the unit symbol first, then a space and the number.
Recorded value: °C 8
